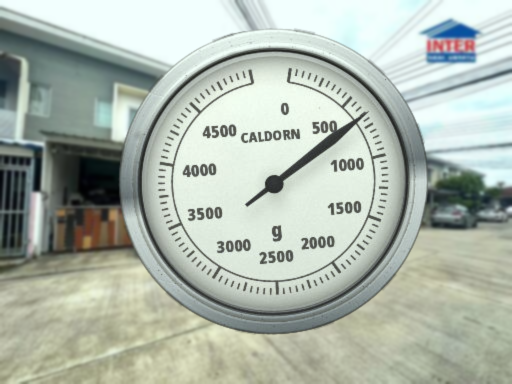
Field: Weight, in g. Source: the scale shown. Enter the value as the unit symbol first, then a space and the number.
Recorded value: g 650
